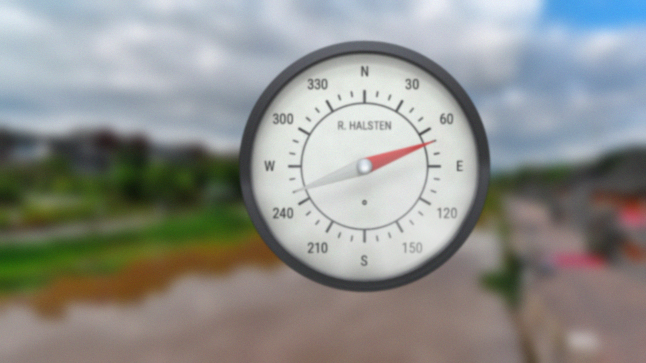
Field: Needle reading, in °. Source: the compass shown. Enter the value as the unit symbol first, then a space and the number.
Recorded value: ° 70
